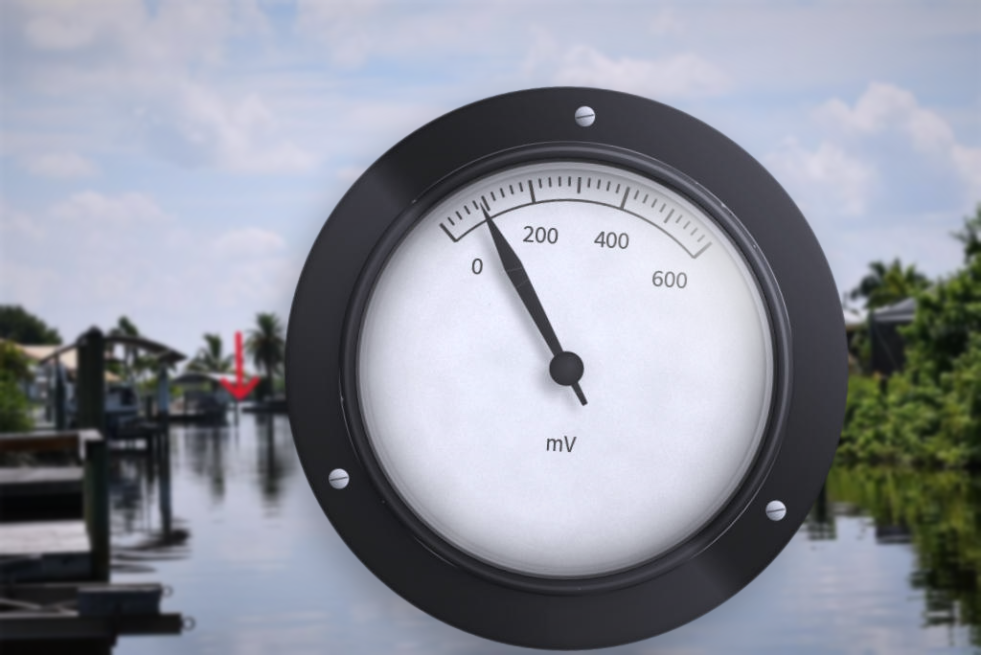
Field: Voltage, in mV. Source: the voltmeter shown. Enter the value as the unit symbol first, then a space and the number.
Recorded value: mV 90
